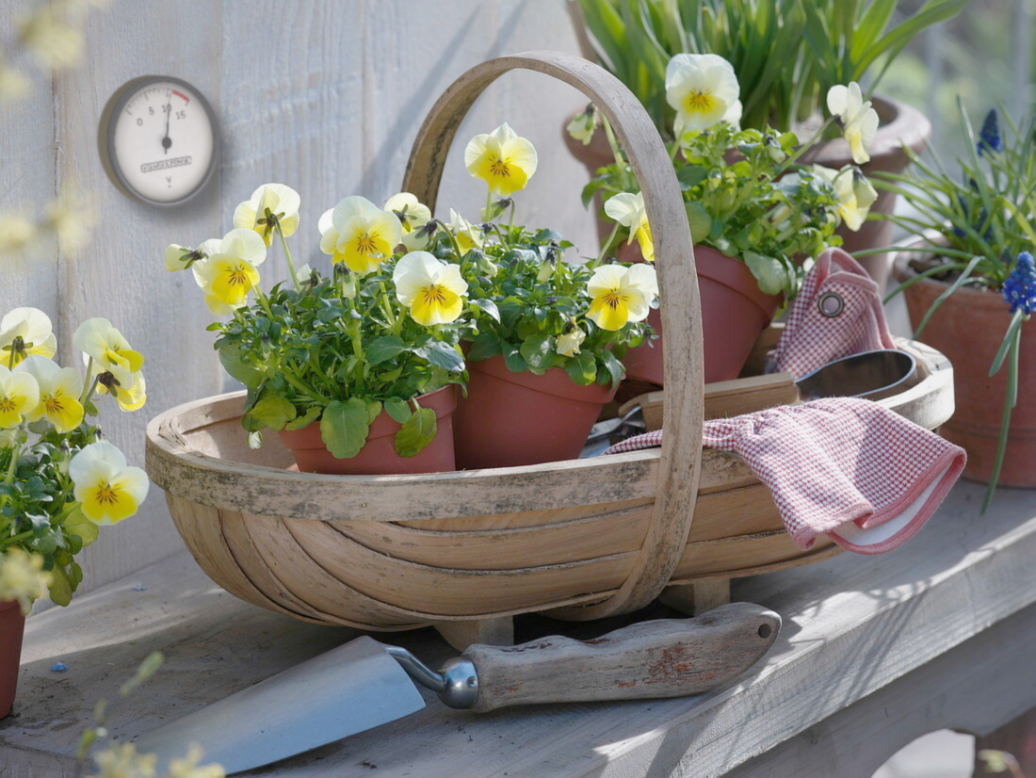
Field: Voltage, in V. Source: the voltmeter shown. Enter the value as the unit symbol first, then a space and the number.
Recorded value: V 10
